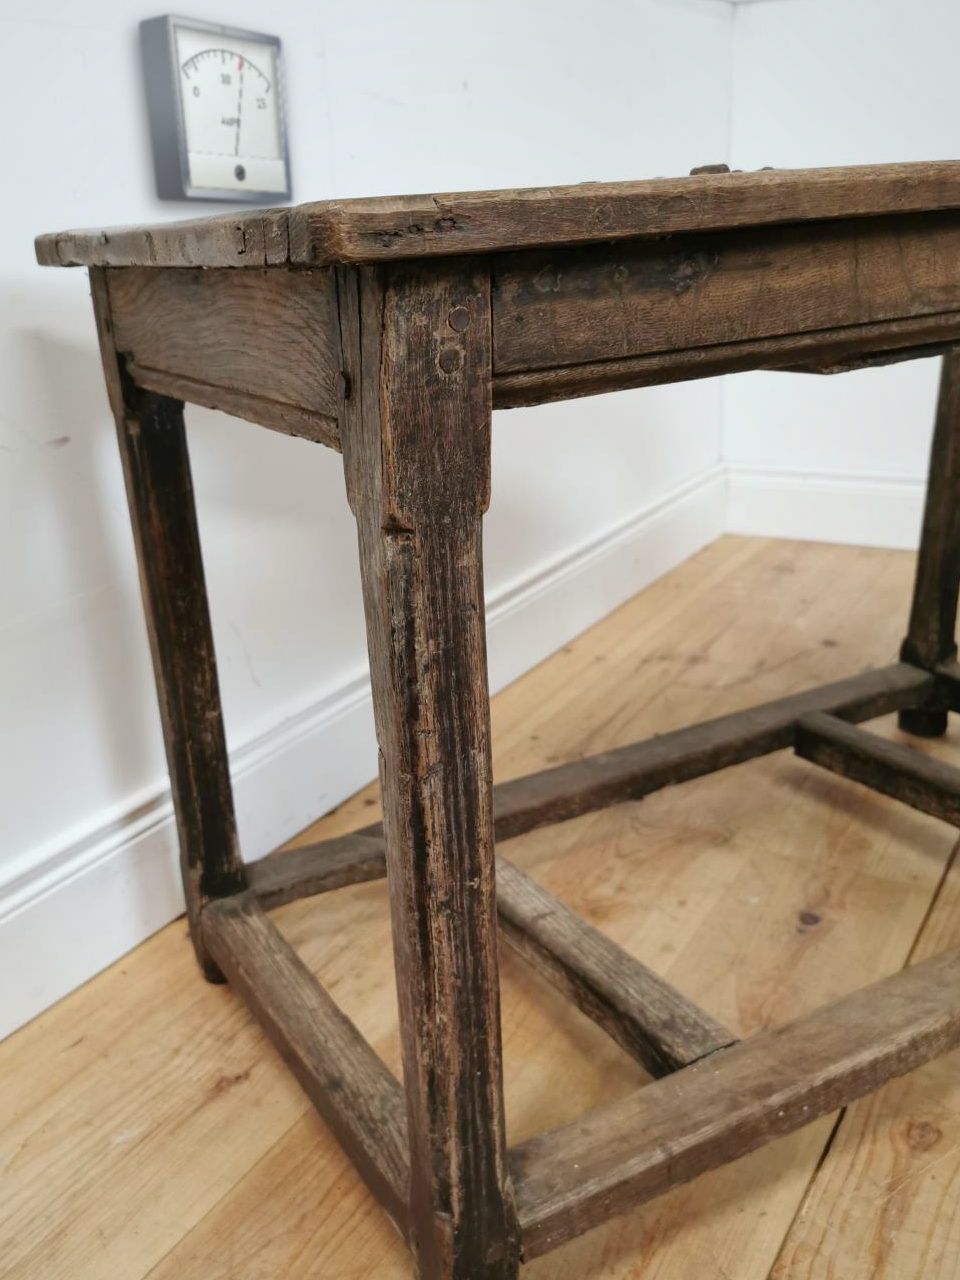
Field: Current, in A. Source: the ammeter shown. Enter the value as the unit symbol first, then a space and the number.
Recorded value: A 12
